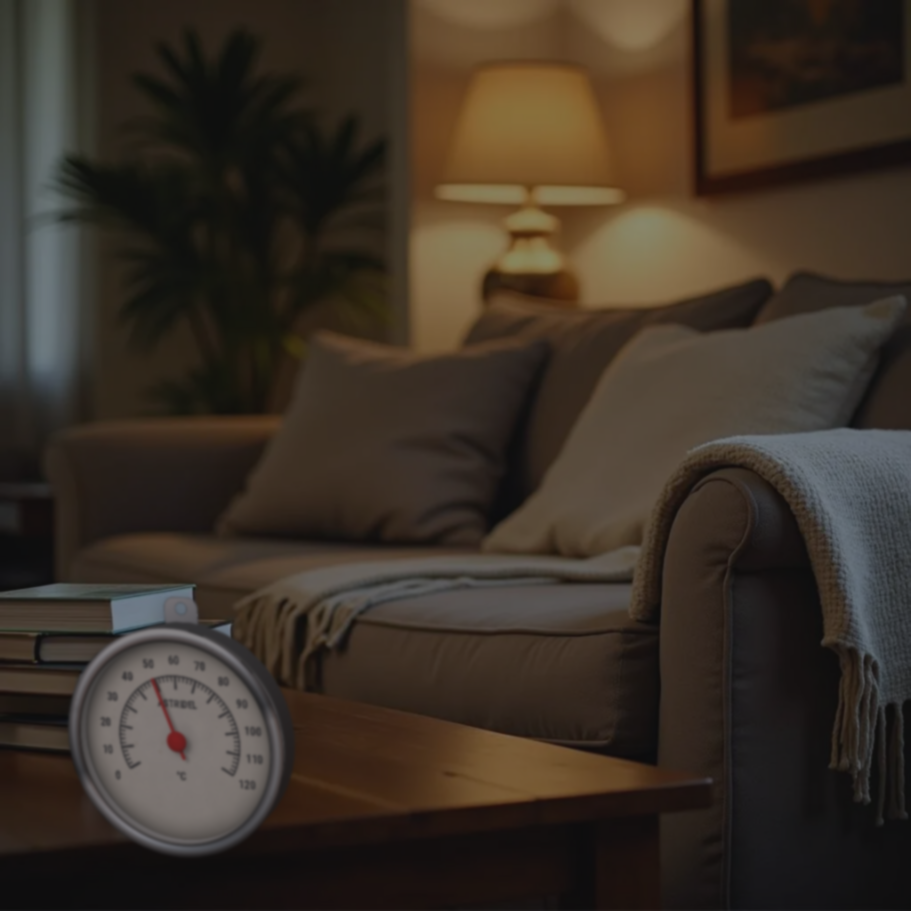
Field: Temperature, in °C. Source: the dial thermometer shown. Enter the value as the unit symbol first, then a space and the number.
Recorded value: °C 50
